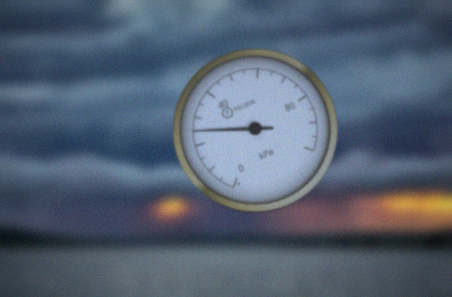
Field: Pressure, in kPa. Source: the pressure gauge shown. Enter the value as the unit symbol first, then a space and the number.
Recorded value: kPa 25
